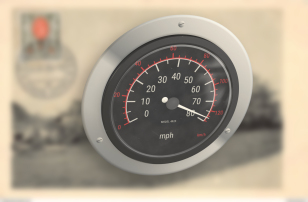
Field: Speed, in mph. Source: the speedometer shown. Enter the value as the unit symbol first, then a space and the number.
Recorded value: mph 77.5
